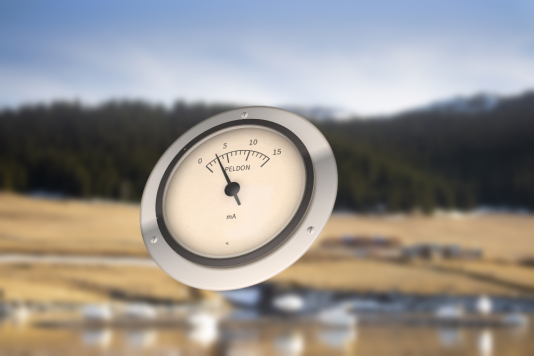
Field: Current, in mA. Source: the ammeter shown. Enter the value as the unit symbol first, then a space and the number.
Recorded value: mA 3
